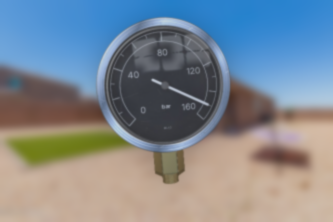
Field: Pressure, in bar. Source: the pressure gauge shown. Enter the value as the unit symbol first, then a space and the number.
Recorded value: bar 150
